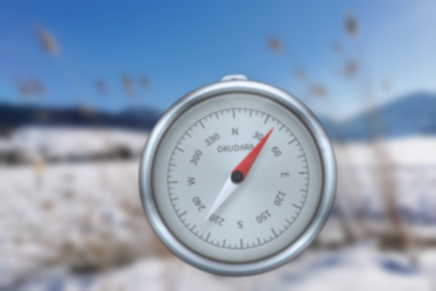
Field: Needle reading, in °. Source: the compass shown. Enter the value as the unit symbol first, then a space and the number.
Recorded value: ° 40
